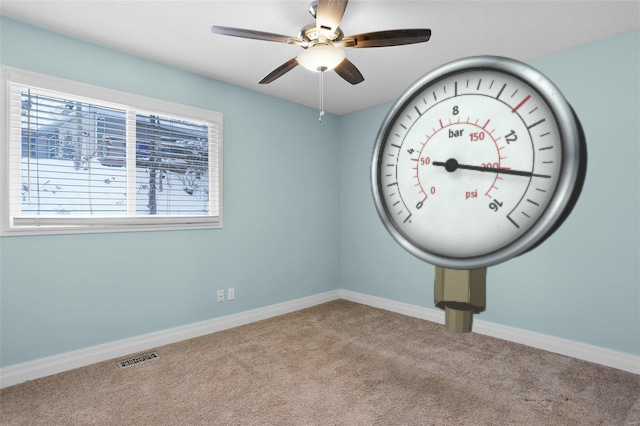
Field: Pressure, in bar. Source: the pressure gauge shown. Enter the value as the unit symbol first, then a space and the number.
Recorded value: bar 14
